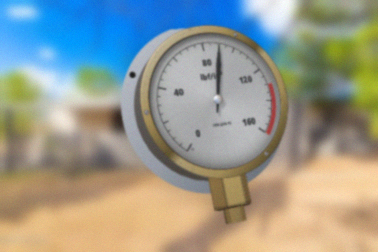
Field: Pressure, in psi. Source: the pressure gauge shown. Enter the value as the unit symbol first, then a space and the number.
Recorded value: psi 90
